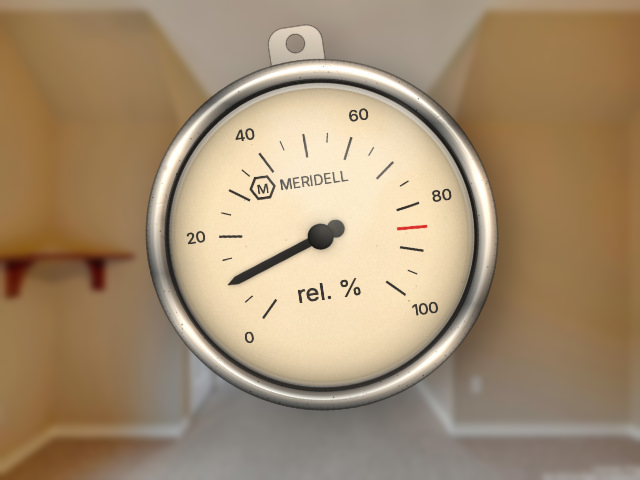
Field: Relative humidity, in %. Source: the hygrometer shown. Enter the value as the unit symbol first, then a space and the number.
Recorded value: % 10
